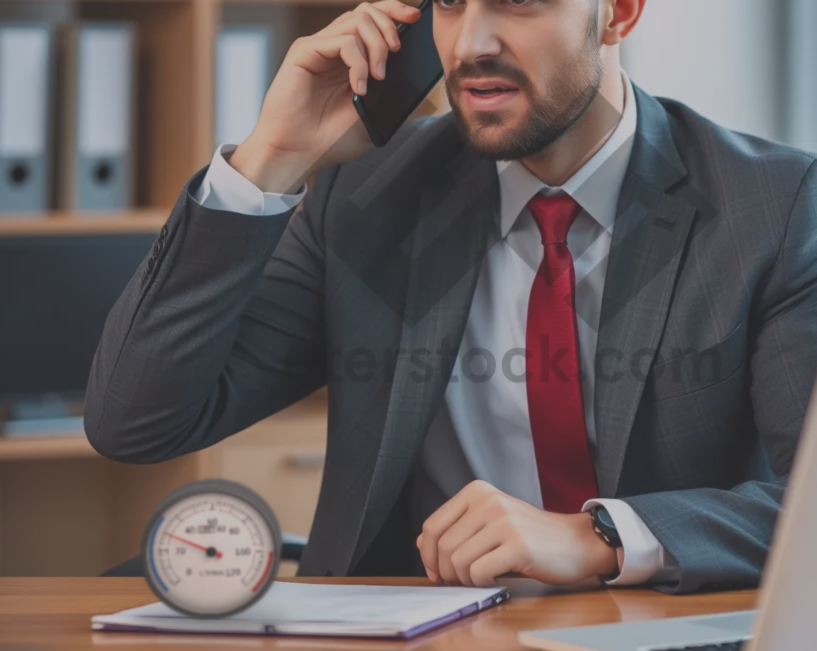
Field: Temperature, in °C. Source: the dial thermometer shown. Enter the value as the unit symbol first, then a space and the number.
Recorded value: °C 30
